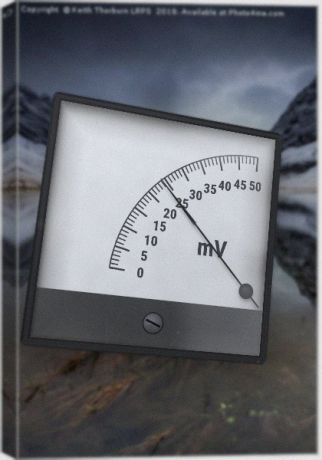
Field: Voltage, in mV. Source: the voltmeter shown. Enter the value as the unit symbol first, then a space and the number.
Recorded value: mV 24
